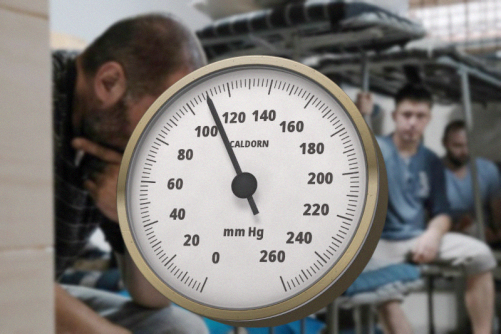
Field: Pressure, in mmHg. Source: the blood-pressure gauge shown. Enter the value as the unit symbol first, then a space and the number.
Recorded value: mmHg 110
